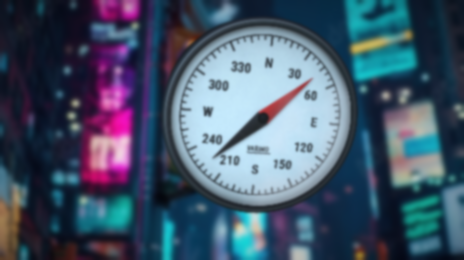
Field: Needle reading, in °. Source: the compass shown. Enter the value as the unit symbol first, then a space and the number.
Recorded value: ° 45
